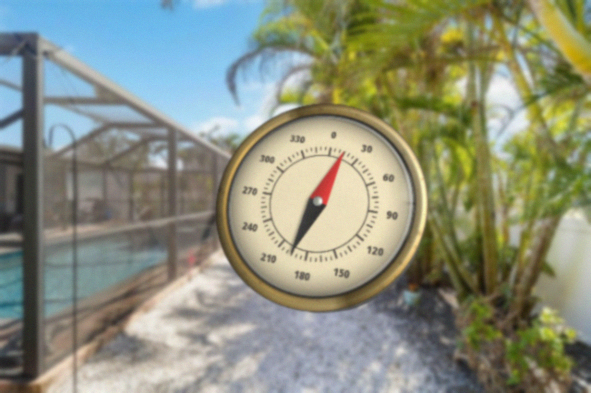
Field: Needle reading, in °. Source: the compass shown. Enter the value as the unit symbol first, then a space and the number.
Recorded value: ° 15
